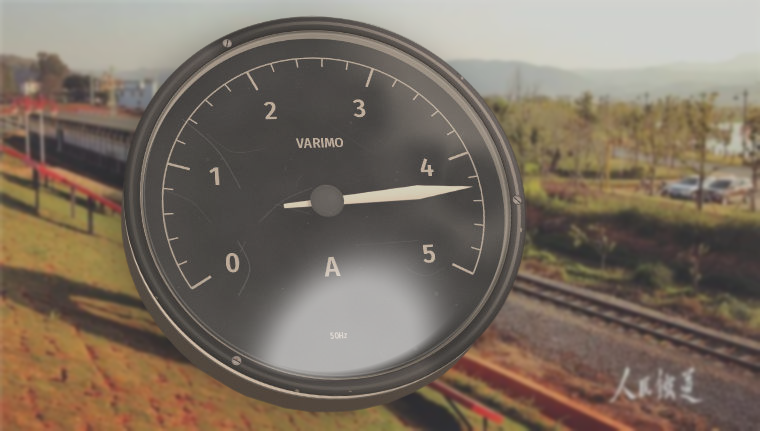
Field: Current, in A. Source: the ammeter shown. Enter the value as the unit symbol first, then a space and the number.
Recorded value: A 4.3
